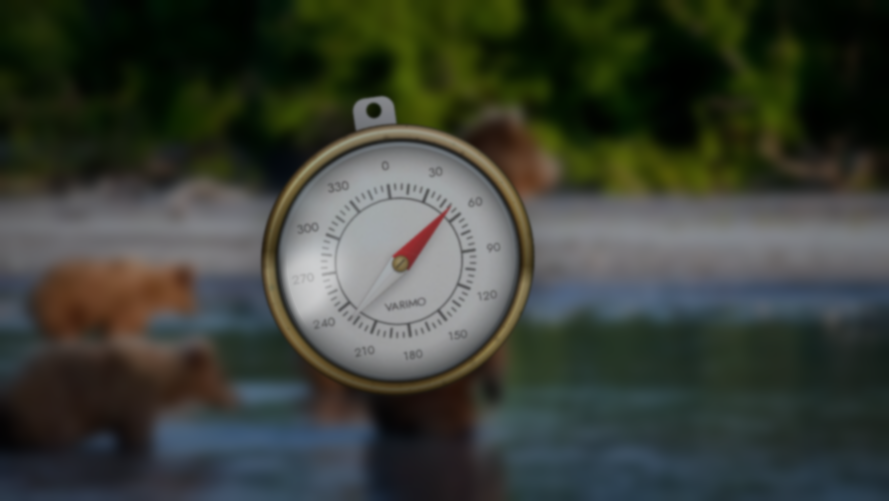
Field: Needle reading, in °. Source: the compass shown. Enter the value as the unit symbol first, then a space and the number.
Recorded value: ° 50
